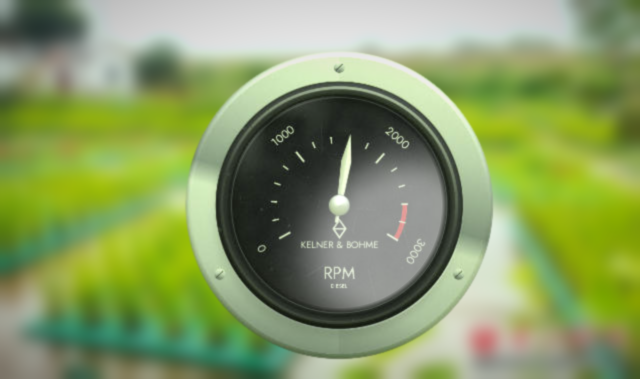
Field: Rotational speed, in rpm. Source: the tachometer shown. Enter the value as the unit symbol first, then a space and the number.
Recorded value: rpm 1600
